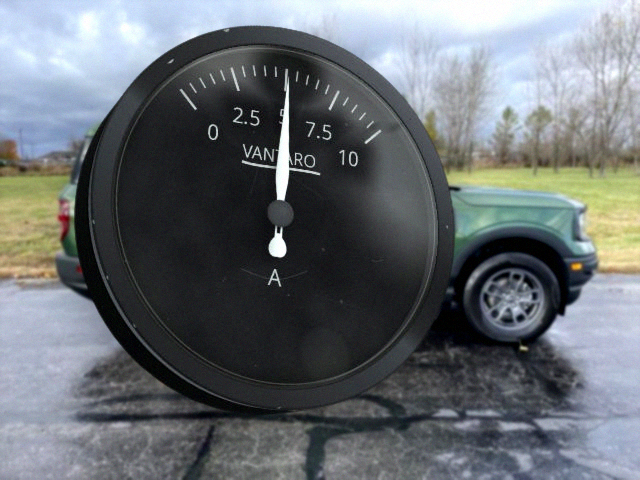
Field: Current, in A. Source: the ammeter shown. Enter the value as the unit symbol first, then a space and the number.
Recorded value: A 5
